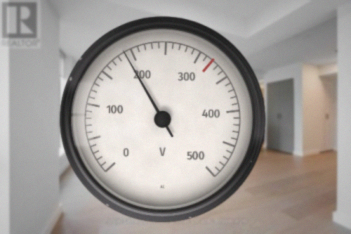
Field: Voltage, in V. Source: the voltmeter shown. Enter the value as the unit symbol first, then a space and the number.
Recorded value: V 190
